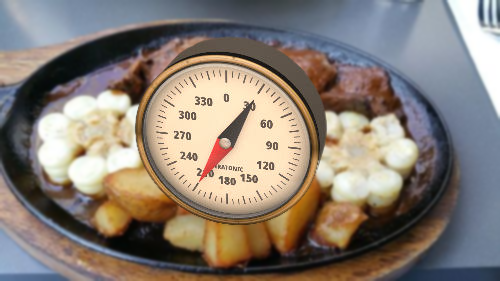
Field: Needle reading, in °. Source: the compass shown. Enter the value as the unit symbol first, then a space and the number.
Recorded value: ° 210
